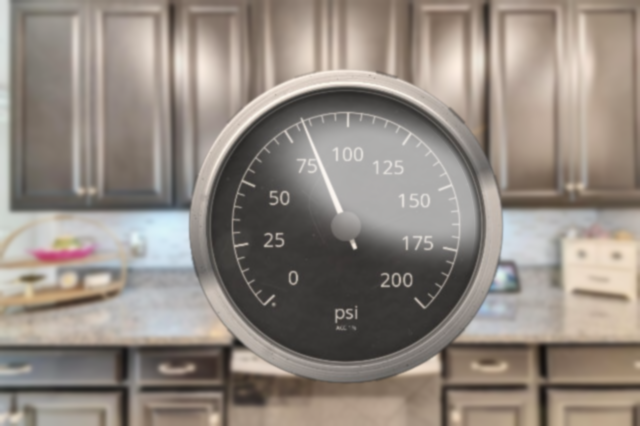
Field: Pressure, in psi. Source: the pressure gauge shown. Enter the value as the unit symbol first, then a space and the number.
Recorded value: psi 82.5
